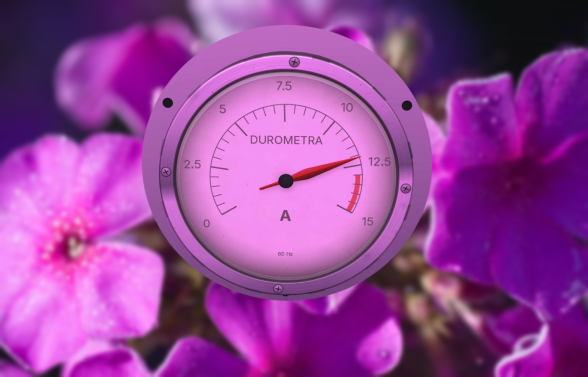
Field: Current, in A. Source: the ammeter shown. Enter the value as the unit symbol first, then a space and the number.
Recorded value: A 12
